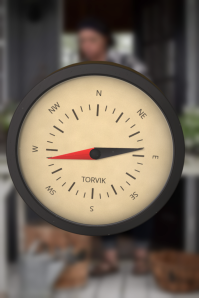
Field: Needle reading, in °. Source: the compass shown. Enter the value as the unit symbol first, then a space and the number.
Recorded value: ° 260
